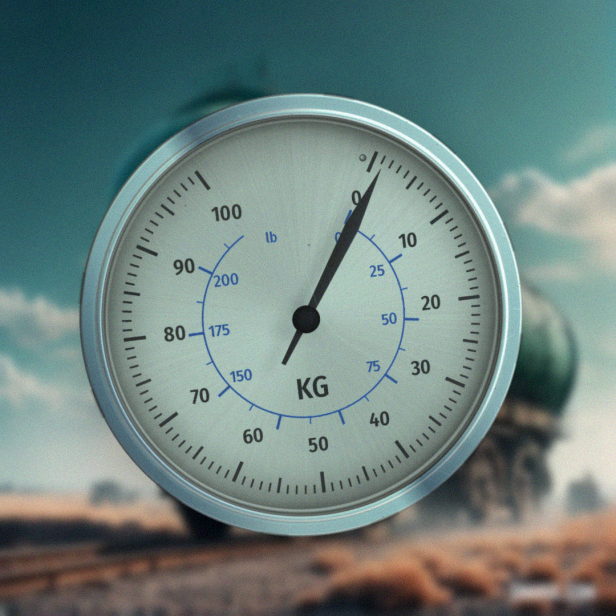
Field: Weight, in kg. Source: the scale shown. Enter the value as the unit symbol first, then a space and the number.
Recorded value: kg 1
